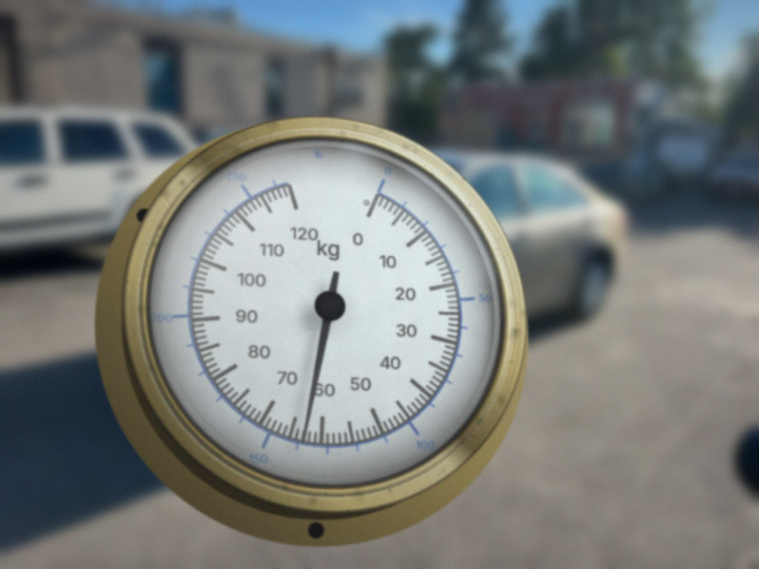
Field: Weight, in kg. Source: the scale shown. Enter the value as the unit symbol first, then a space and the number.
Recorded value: kg 63
